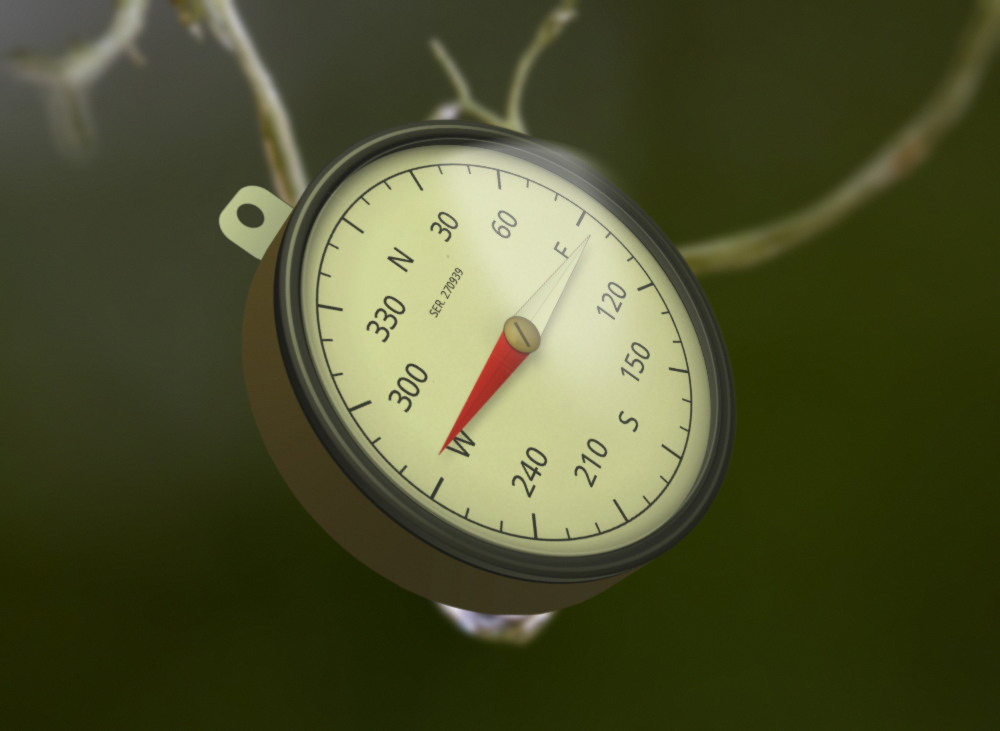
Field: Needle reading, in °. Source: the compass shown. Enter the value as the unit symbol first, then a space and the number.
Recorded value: ° 275
